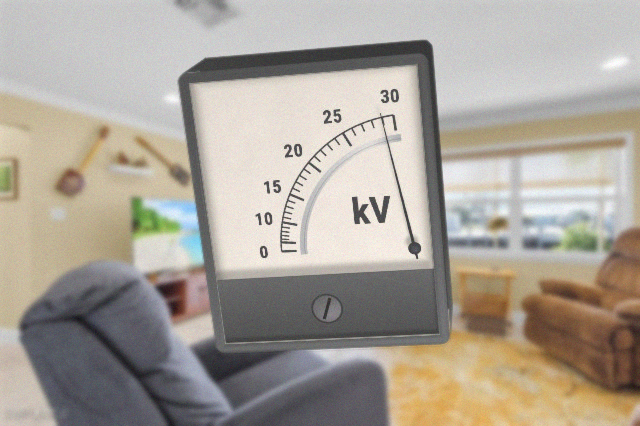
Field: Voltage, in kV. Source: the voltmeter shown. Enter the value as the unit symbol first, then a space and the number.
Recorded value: kV 29
